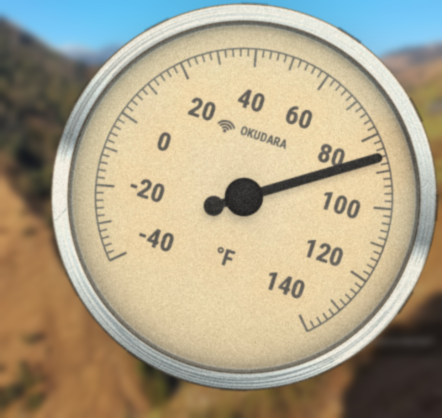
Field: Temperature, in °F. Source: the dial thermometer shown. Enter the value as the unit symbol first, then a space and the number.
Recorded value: °F 86
